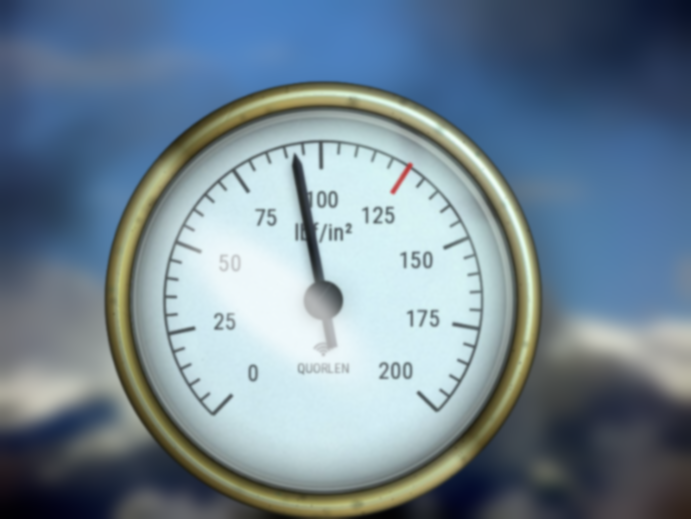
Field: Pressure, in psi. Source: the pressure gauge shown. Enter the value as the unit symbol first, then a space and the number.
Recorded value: psi 92.5
